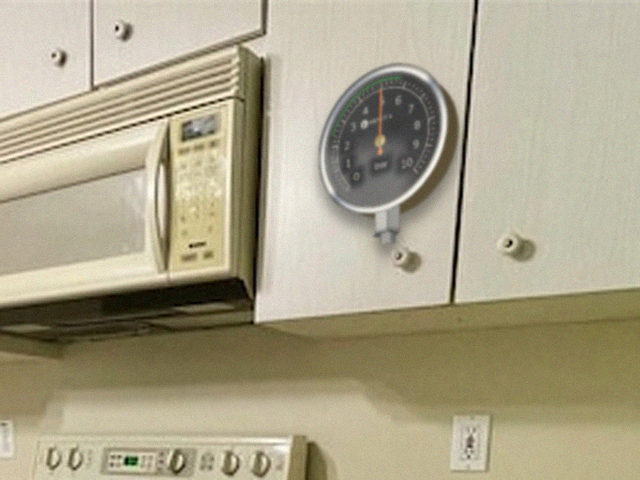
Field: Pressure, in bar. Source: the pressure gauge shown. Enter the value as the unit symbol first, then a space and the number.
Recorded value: bar 5
